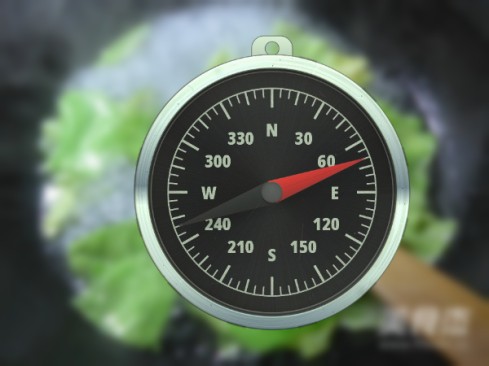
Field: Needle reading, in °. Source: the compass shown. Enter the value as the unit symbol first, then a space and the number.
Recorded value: ° 70
